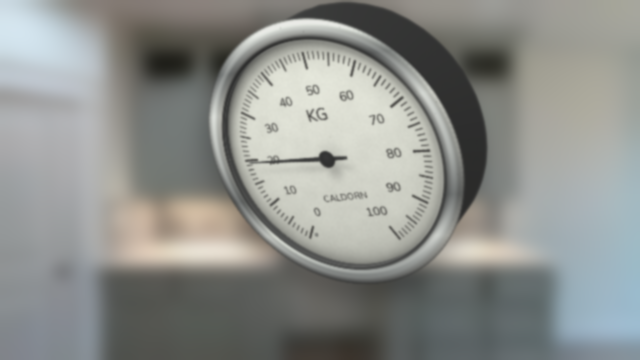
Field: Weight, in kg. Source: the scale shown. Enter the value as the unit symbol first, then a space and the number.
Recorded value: kg 20
